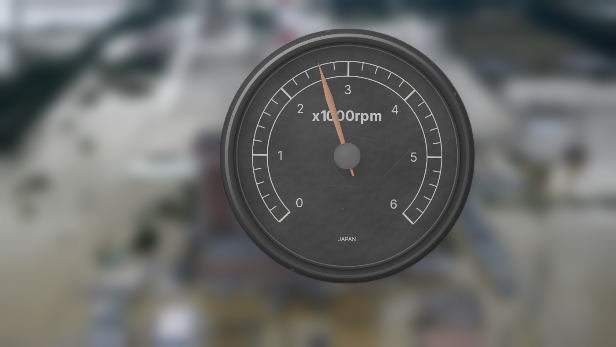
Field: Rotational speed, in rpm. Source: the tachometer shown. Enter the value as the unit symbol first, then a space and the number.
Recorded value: rpm 2600
